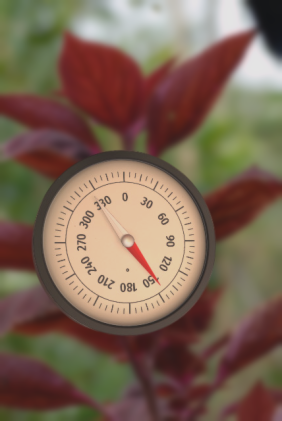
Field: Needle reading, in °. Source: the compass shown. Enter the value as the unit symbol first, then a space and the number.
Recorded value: ° 145
